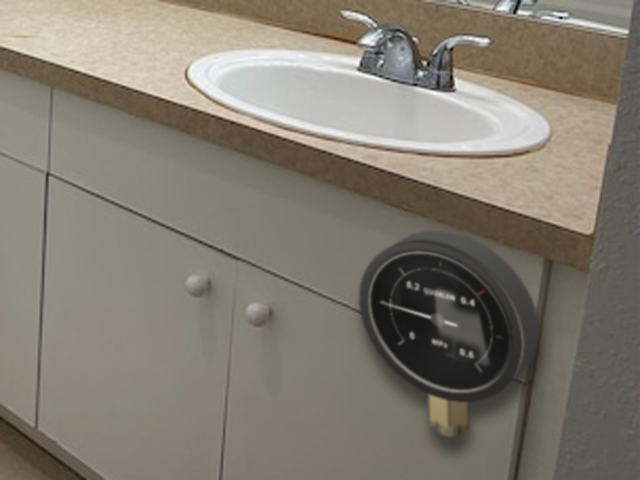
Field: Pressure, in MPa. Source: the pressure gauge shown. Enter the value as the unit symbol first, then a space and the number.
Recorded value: MPa 0.1
